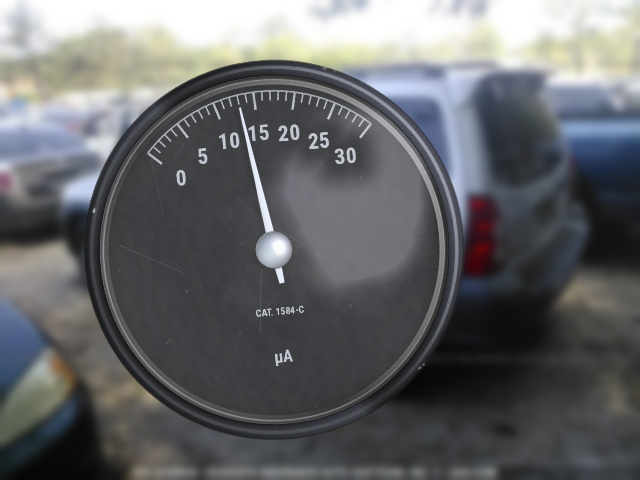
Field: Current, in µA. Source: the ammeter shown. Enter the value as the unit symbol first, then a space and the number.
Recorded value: µA 13
